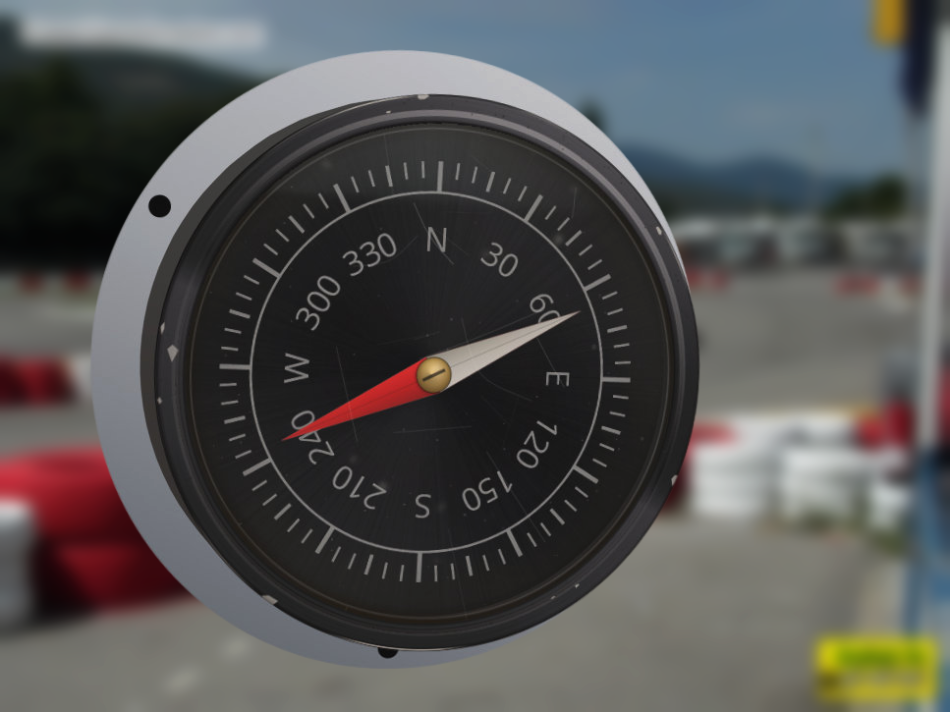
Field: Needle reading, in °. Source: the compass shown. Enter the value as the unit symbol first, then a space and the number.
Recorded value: ° 245
